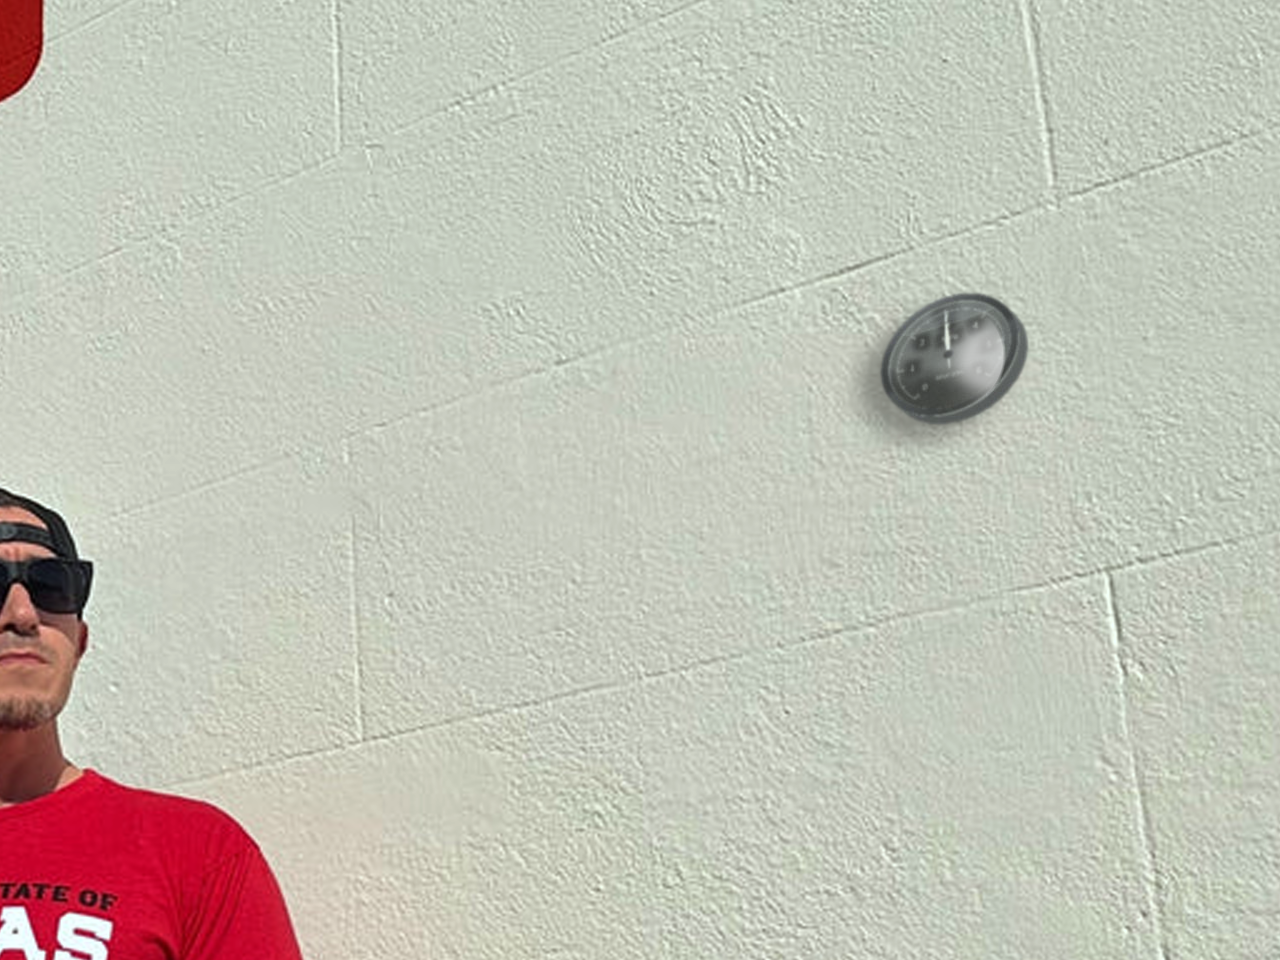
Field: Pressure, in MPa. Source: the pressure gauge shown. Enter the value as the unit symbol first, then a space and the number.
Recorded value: MPa 3
